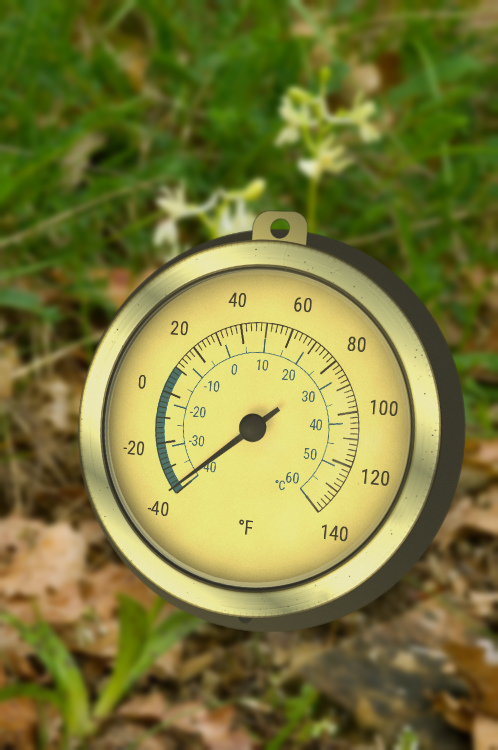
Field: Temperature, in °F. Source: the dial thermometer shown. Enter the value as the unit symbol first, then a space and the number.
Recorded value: °F -38
